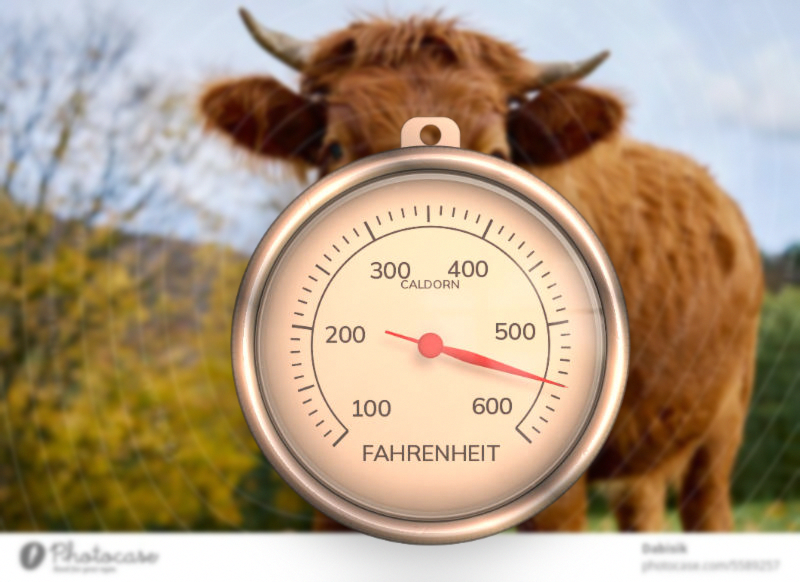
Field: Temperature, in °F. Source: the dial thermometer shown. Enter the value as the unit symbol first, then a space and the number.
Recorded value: °F 550
